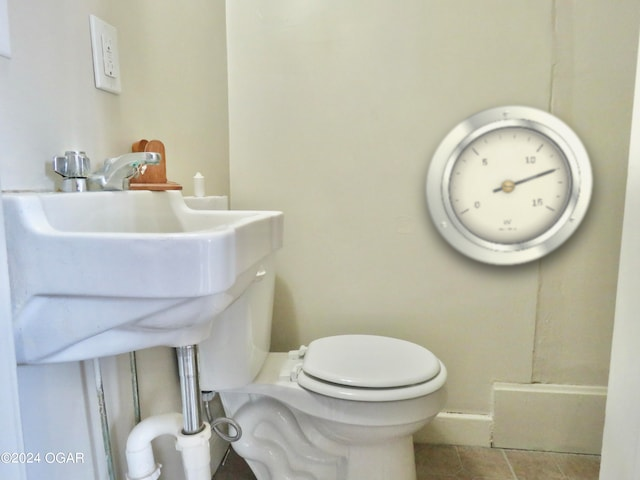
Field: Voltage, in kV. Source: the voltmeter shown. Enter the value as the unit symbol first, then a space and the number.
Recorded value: kV 12
